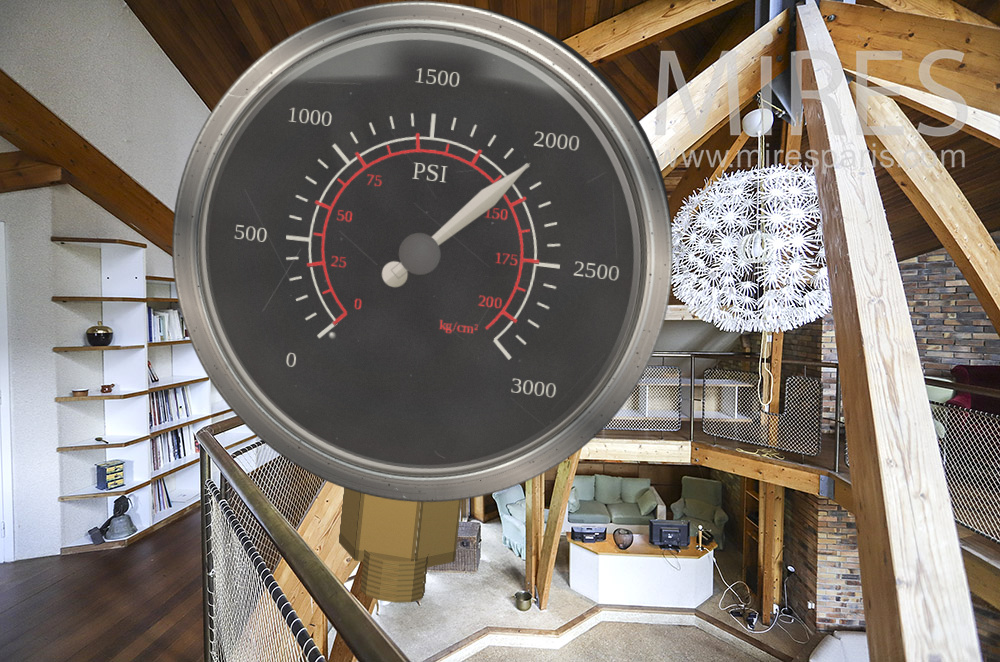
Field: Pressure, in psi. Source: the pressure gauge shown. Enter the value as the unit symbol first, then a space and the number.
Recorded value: psi 2000
